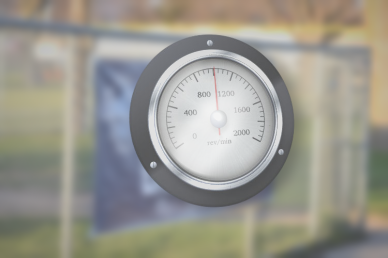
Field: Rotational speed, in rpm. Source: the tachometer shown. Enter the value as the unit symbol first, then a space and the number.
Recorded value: rpm 1000
